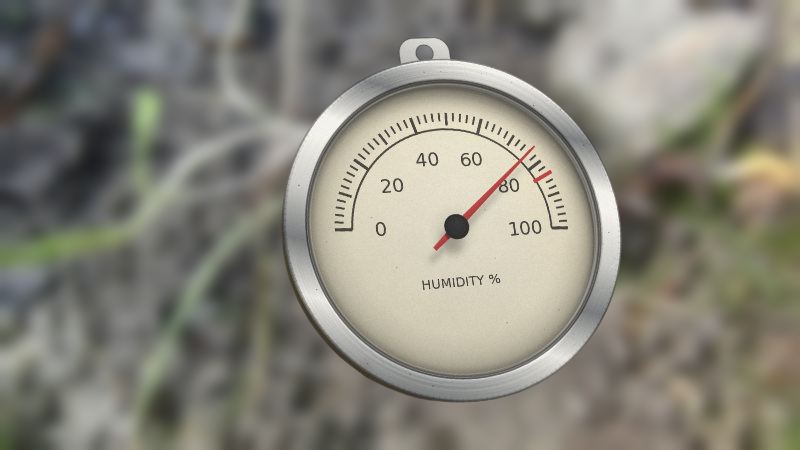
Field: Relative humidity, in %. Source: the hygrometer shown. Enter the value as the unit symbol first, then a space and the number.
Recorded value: % 76
